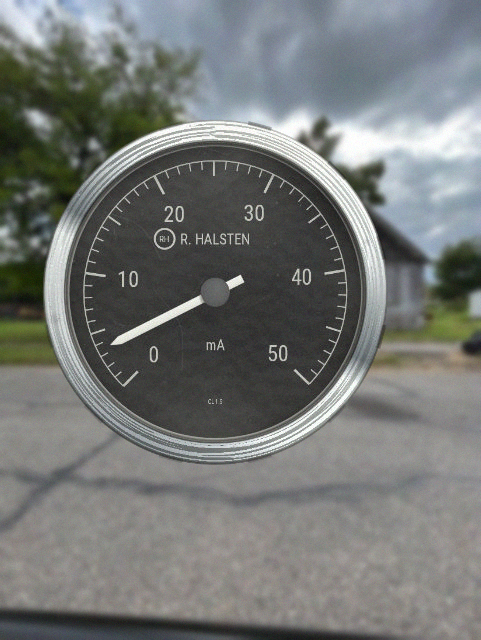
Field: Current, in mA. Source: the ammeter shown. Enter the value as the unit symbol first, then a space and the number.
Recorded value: mA 3.5
